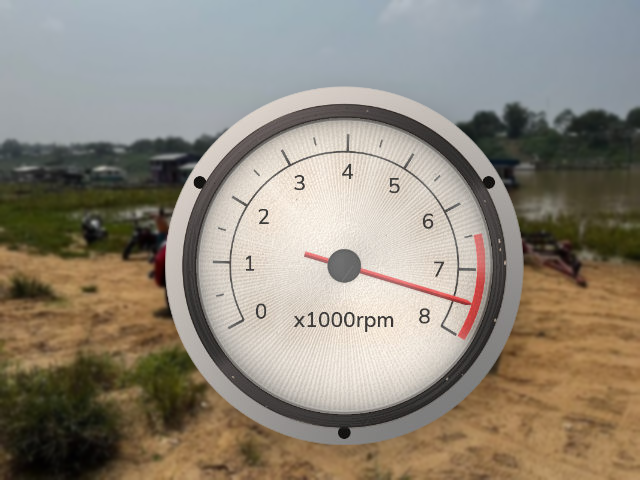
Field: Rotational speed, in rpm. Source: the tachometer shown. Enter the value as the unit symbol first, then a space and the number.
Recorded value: rpm 7500
